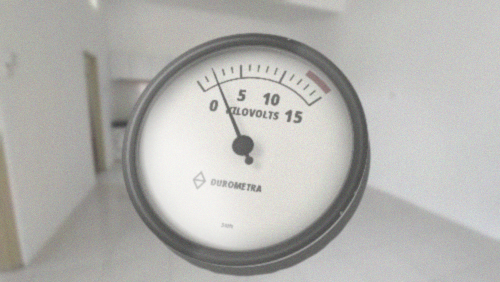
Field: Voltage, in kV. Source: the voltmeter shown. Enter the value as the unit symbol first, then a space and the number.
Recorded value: kV 2
